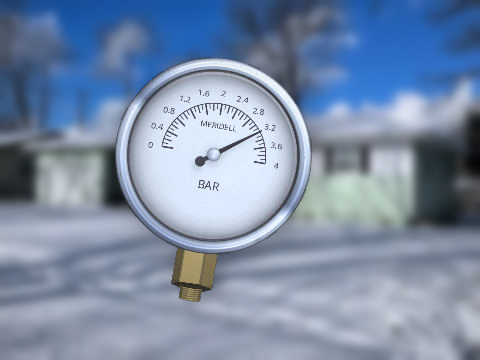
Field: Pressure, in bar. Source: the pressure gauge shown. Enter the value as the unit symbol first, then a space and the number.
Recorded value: bar 3.2
